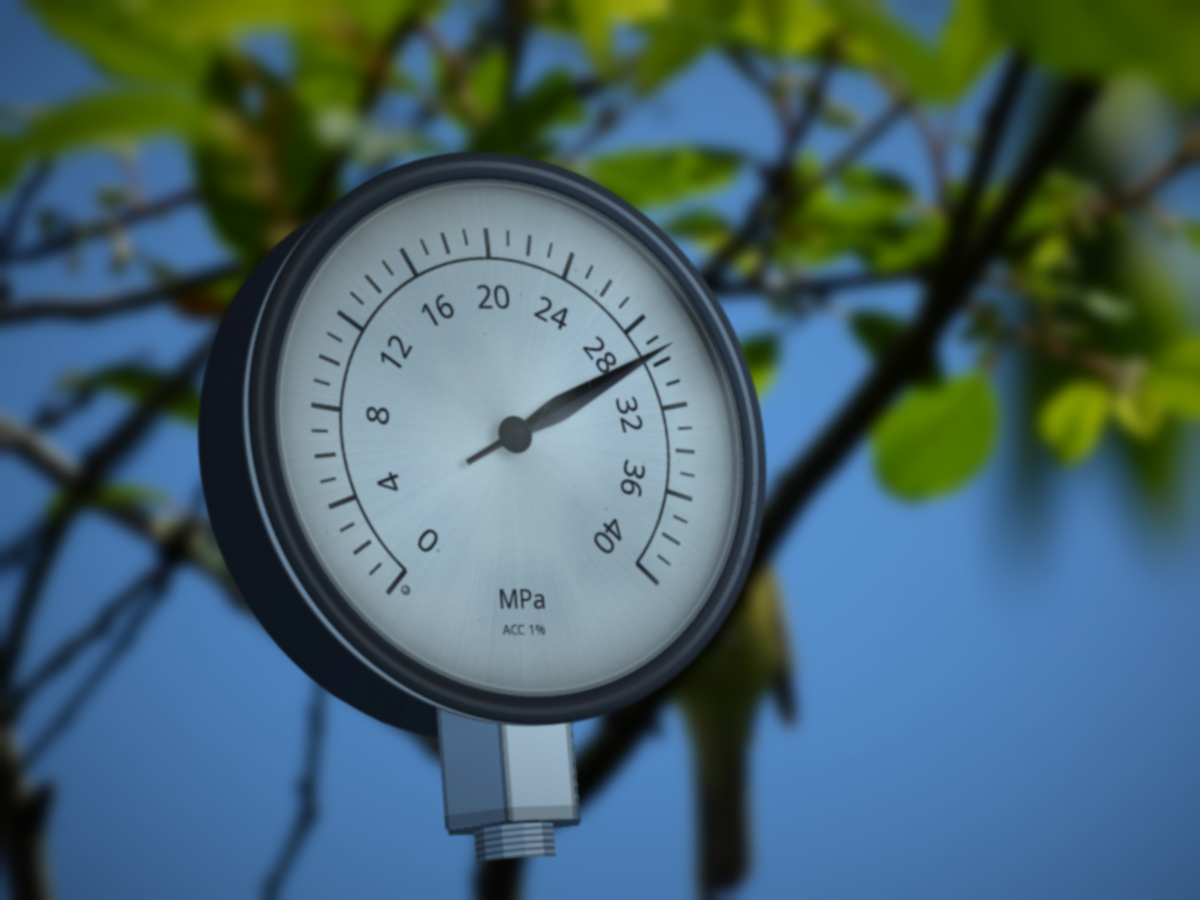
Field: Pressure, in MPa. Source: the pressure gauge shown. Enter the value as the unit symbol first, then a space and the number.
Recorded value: MPa 29.5
